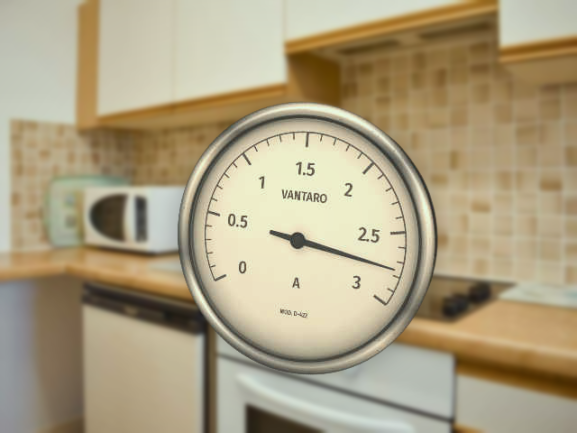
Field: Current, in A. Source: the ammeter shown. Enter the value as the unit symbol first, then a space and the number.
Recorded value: A 2.75
